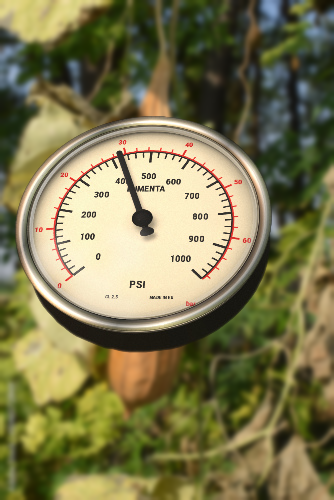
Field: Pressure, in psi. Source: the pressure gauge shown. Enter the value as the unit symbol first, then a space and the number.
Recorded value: psi 420
